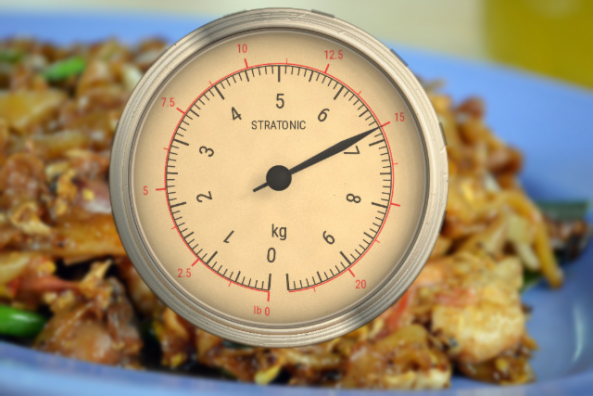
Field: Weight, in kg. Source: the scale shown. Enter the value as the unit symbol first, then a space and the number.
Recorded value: kg 6.8
